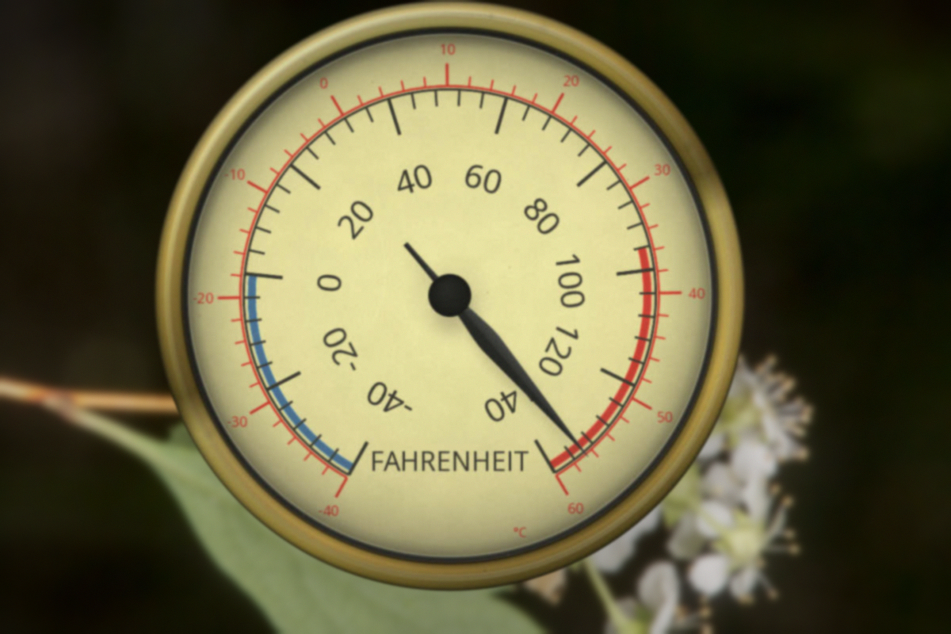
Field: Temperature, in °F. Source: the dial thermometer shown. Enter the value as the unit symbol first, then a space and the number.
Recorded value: °F 134
